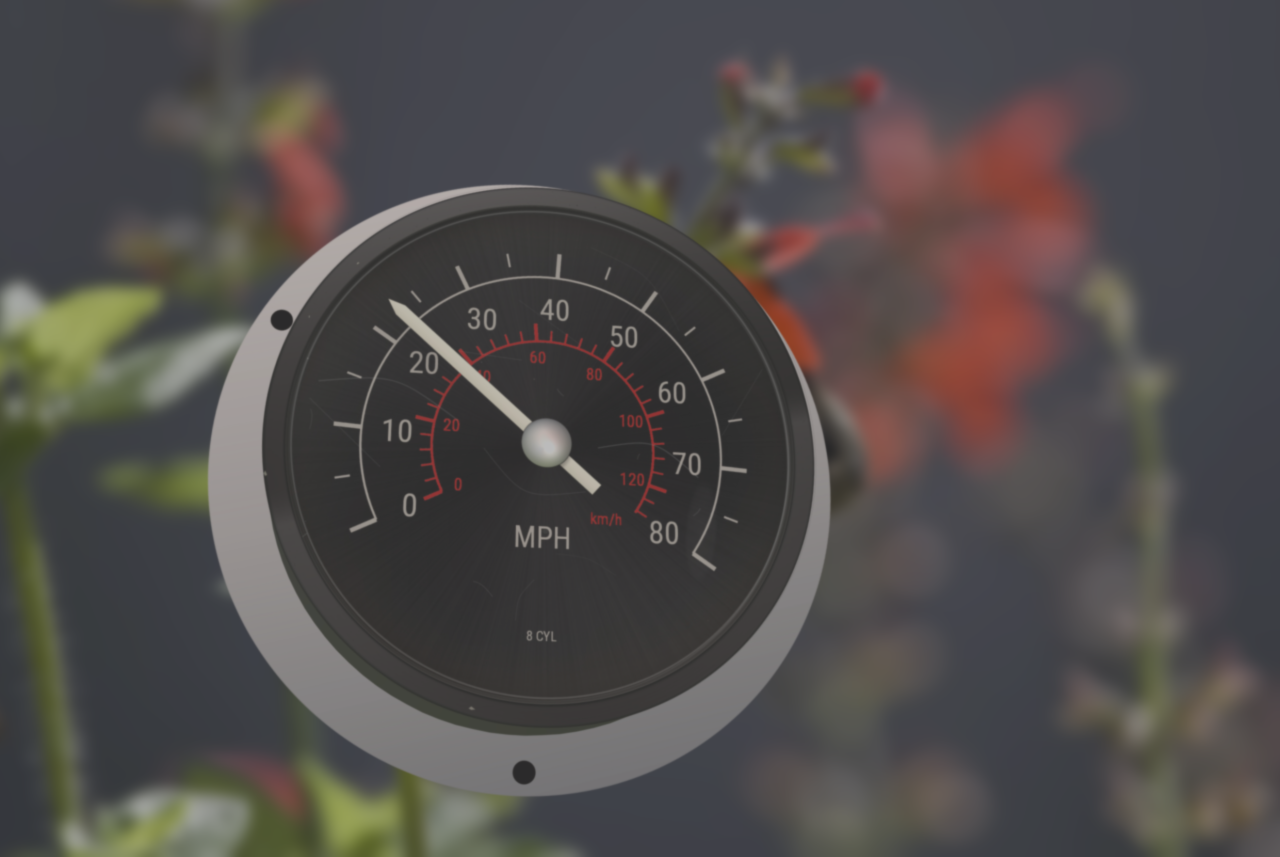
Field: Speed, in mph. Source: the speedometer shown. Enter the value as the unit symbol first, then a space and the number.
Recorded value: mph 22.5
